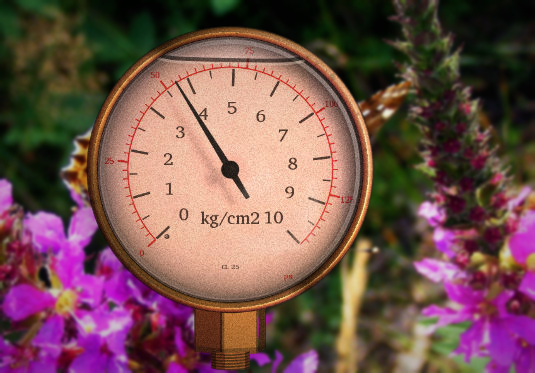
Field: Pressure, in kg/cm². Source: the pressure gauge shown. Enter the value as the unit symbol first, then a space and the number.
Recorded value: kg/cm² 3.75
